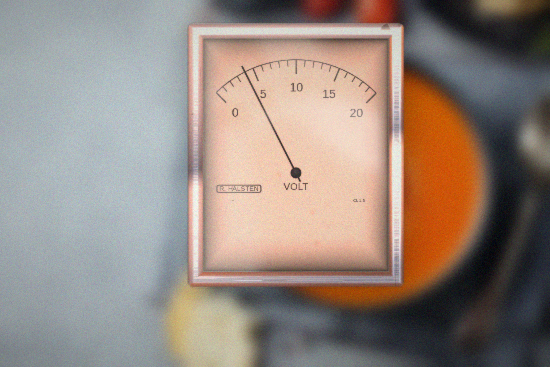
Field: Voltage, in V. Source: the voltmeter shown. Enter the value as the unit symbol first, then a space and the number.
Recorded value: V 4
